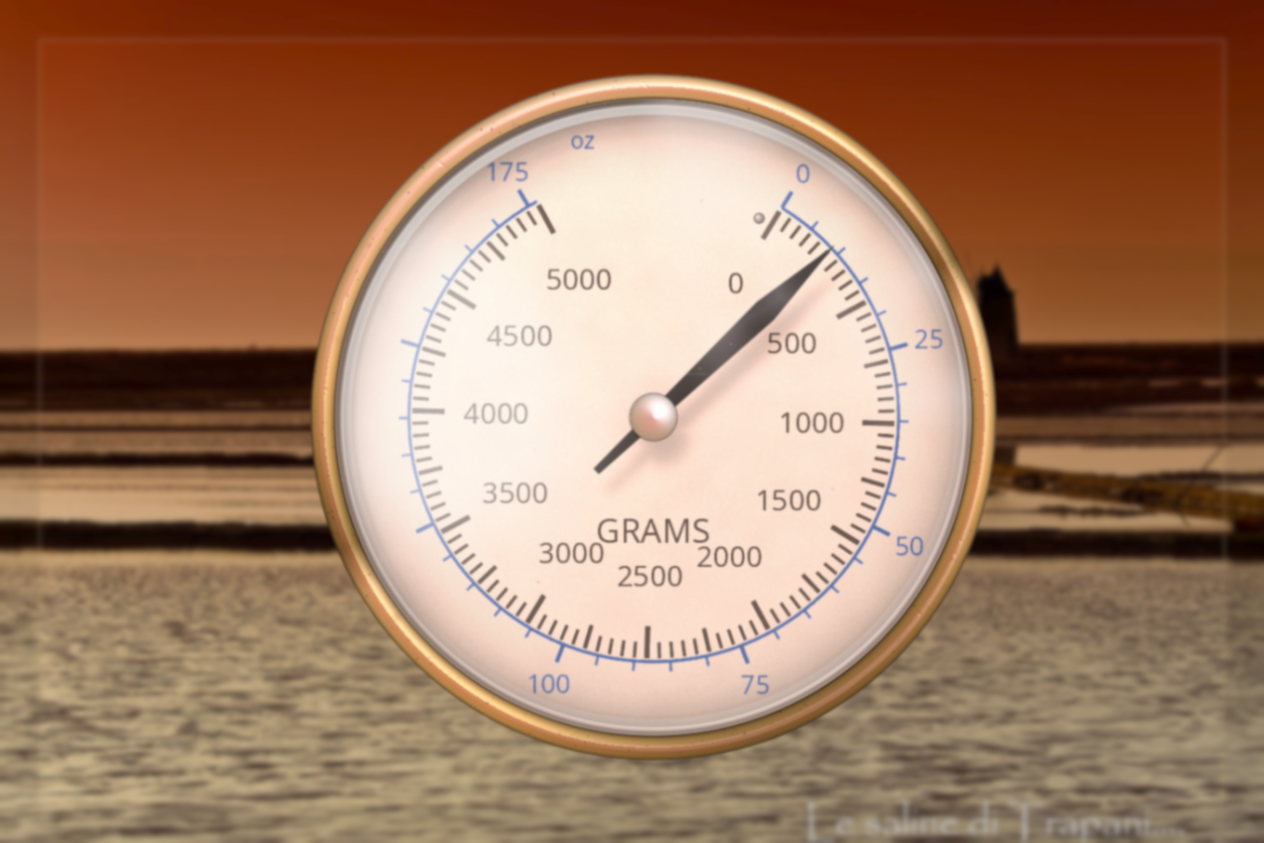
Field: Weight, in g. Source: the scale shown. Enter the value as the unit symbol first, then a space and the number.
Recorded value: g 250
